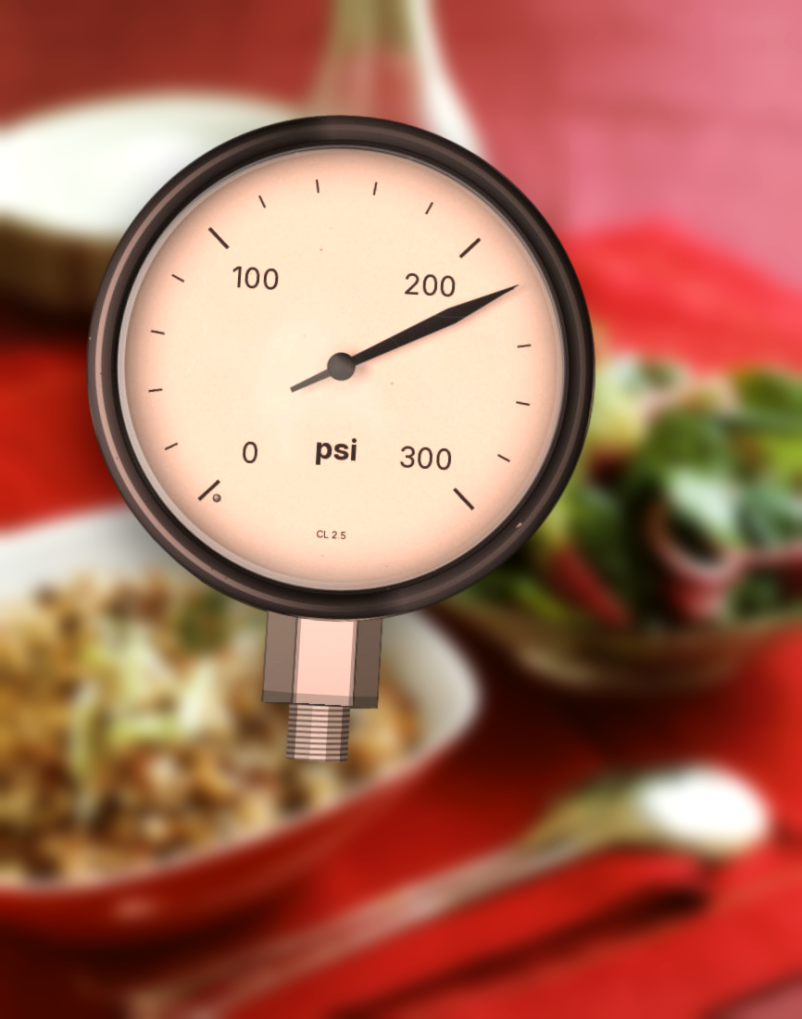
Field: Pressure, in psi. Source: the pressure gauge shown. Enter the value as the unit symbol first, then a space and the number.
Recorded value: psi 220
